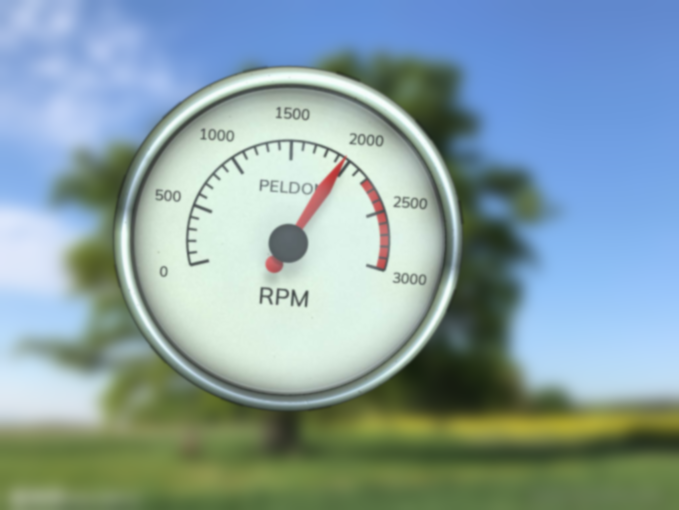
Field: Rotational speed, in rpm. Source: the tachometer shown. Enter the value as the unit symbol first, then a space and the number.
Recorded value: rpm 1950
